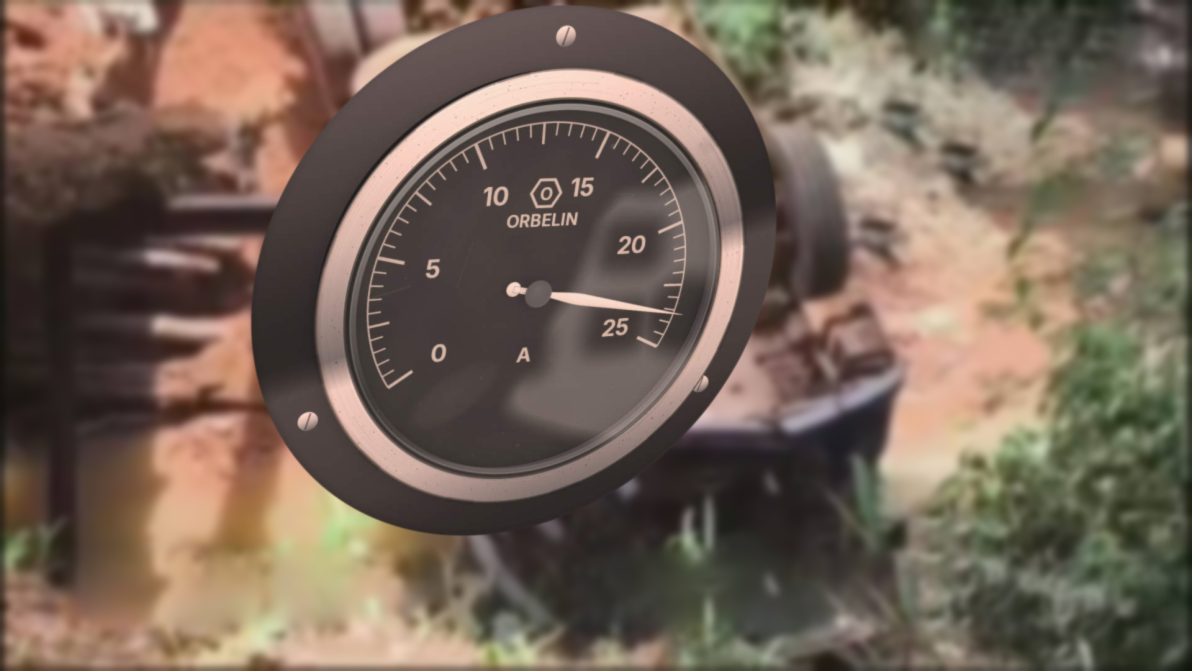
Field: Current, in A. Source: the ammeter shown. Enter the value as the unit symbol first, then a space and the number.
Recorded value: A 23.5
